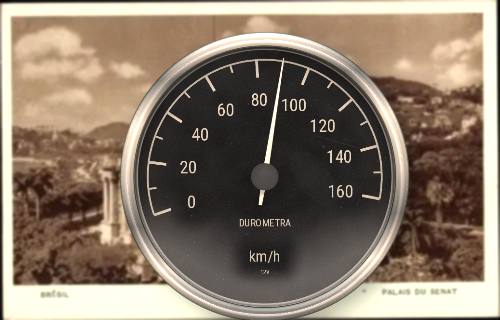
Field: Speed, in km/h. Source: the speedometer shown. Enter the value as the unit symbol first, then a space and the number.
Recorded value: km/h 90
